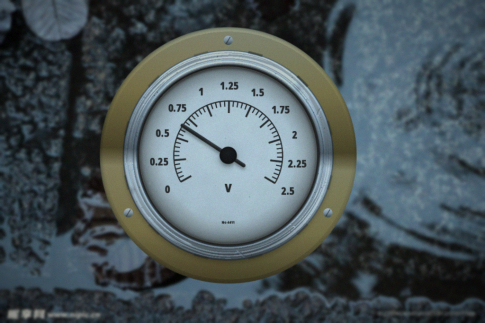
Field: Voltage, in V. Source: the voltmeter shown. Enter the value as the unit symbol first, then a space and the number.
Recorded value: V 0.65
